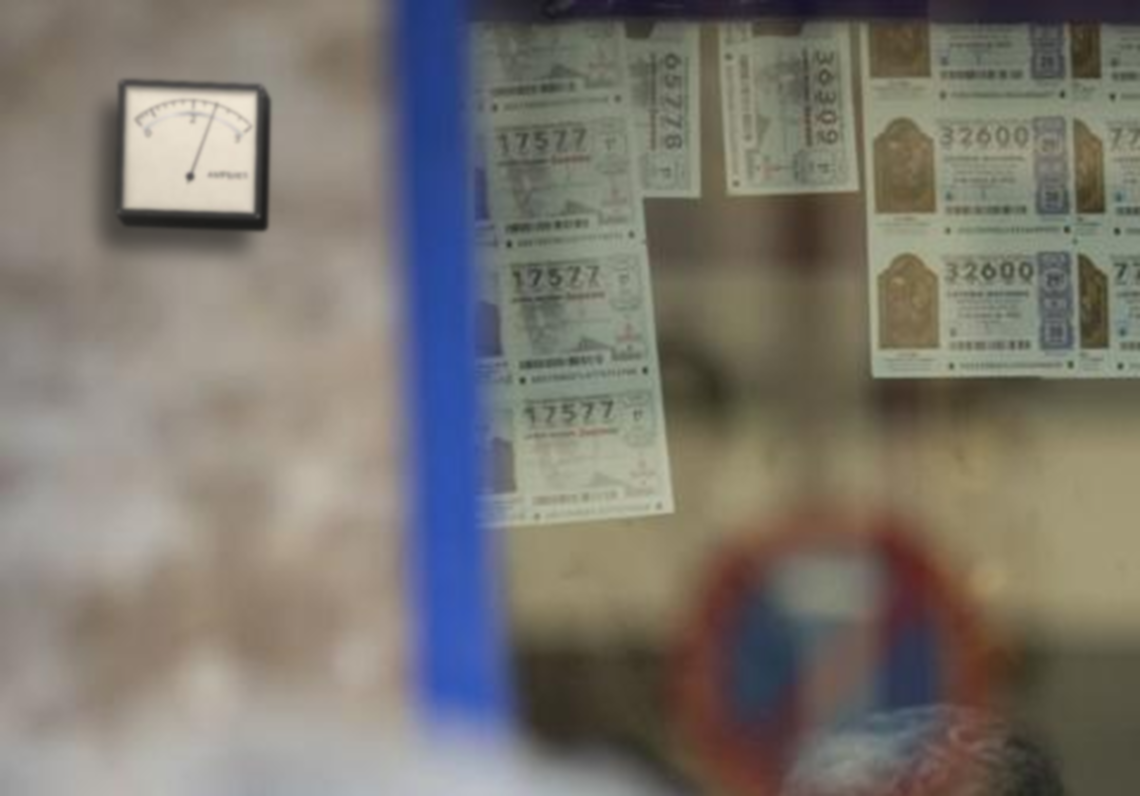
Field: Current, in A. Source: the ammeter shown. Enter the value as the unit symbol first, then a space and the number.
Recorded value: A 2.4
